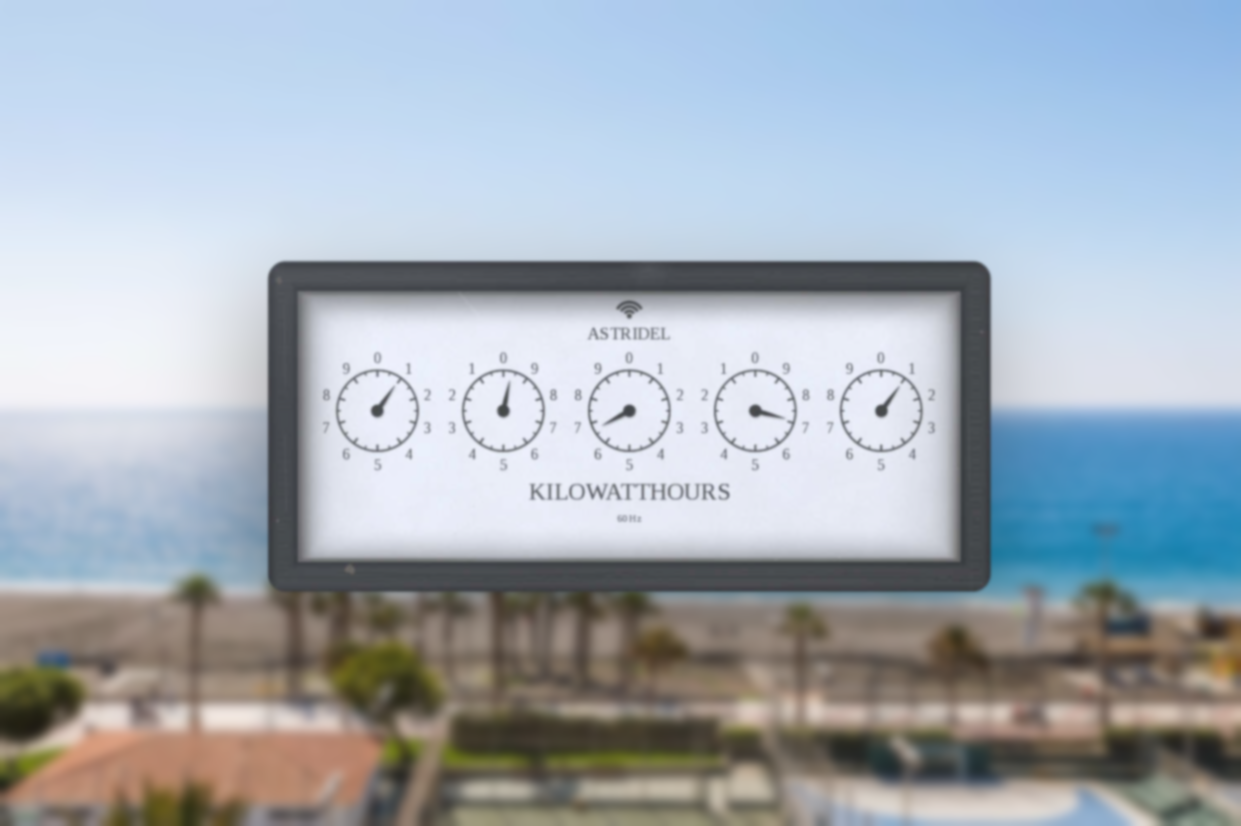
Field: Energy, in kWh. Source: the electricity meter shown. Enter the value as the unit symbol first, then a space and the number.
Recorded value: kWh 9671
